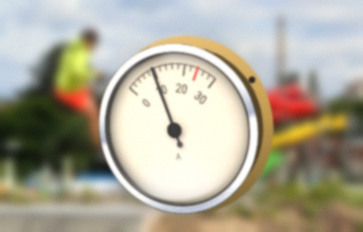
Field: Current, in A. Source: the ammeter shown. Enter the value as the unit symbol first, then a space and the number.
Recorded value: A 10
